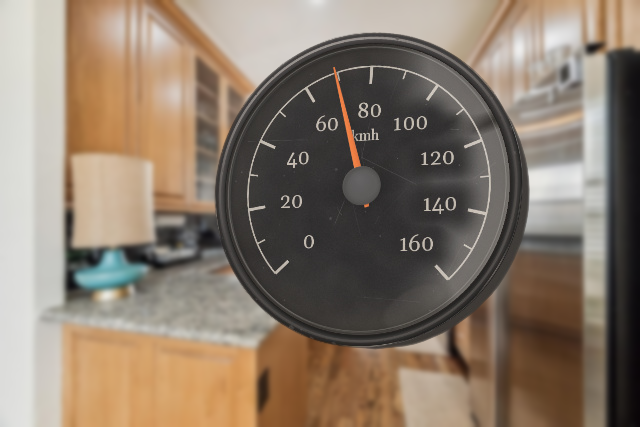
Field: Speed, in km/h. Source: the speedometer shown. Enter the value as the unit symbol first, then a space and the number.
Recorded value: km/h 70
